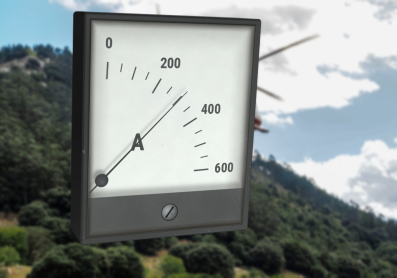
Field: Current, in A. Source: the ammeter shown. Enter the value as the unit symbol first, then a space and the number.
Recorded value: A 300
